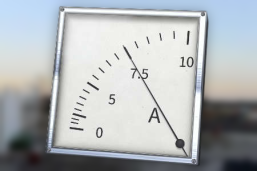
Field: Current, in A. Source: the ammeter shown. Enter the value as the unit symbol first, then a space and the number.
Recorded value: A 7.5
